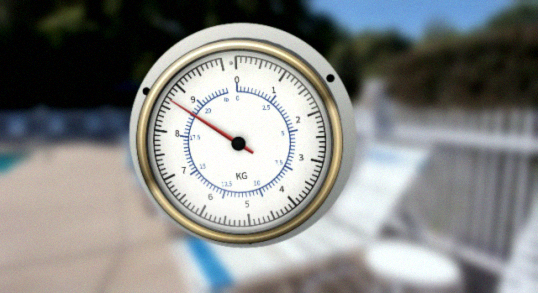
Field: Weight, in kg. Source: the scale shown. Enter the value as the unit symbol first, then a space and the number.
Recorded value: kg 8.7
